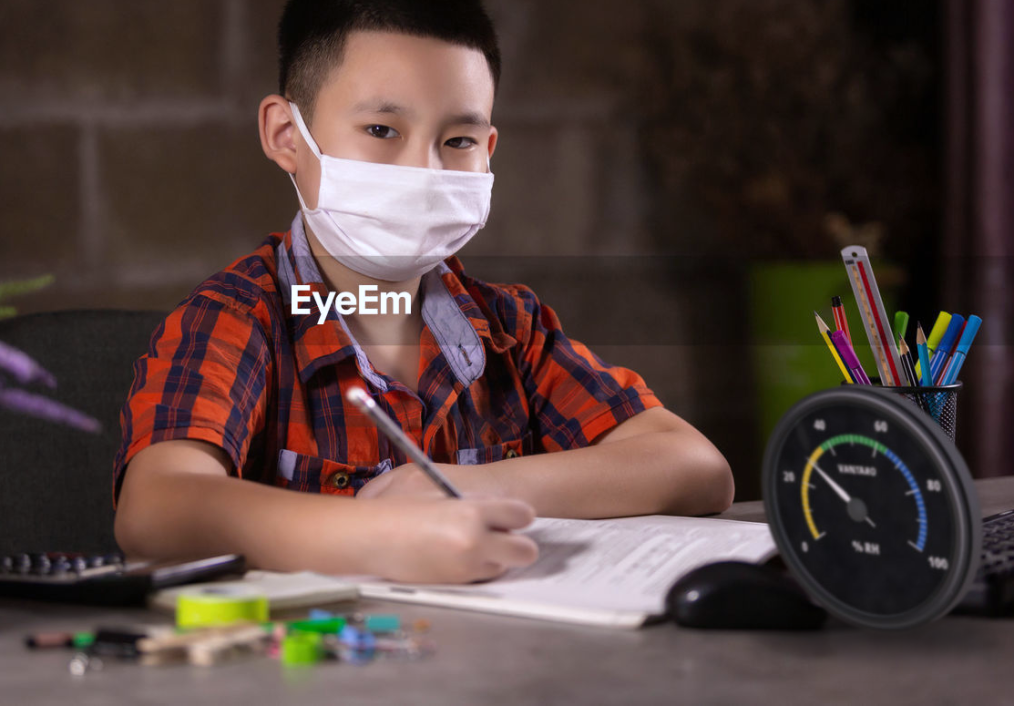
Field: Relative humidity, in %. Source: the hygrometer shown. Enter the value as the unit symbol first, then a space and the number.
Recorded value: % 30
